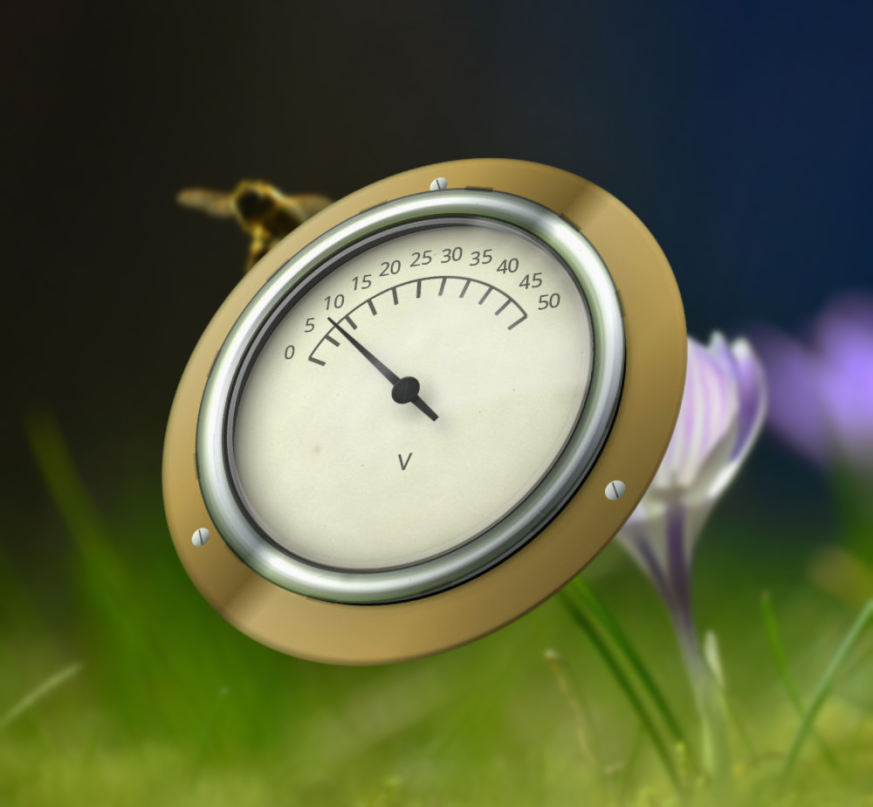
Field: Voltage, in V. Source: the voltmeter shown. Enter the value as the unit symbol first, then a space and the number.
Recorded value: V 7.5
